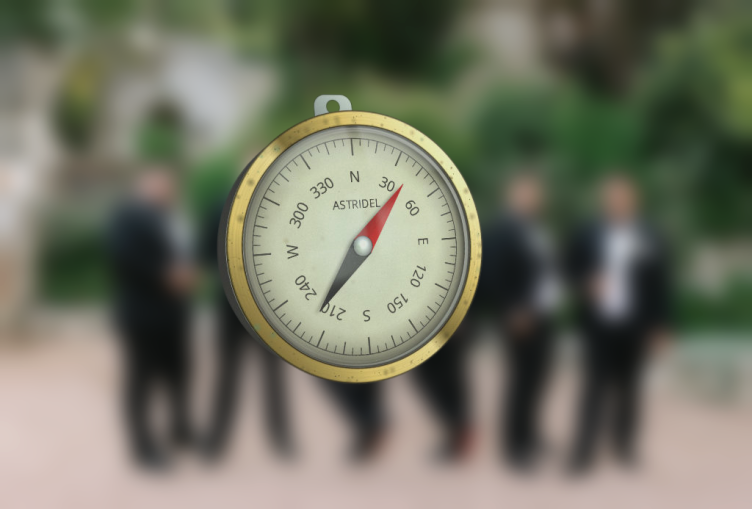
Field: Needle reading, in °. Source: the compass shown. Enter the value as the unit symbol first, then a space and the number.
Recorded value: ° 40
